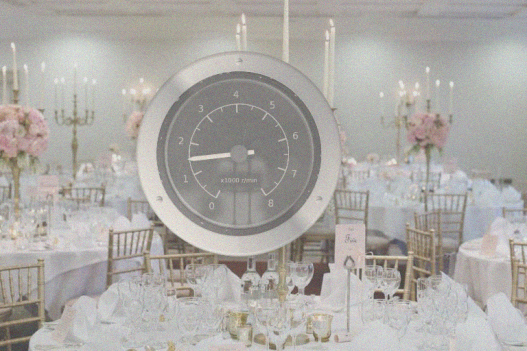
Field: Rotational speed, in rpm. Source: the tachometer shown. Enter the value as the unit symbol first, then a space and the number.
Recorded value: rpm 1500
